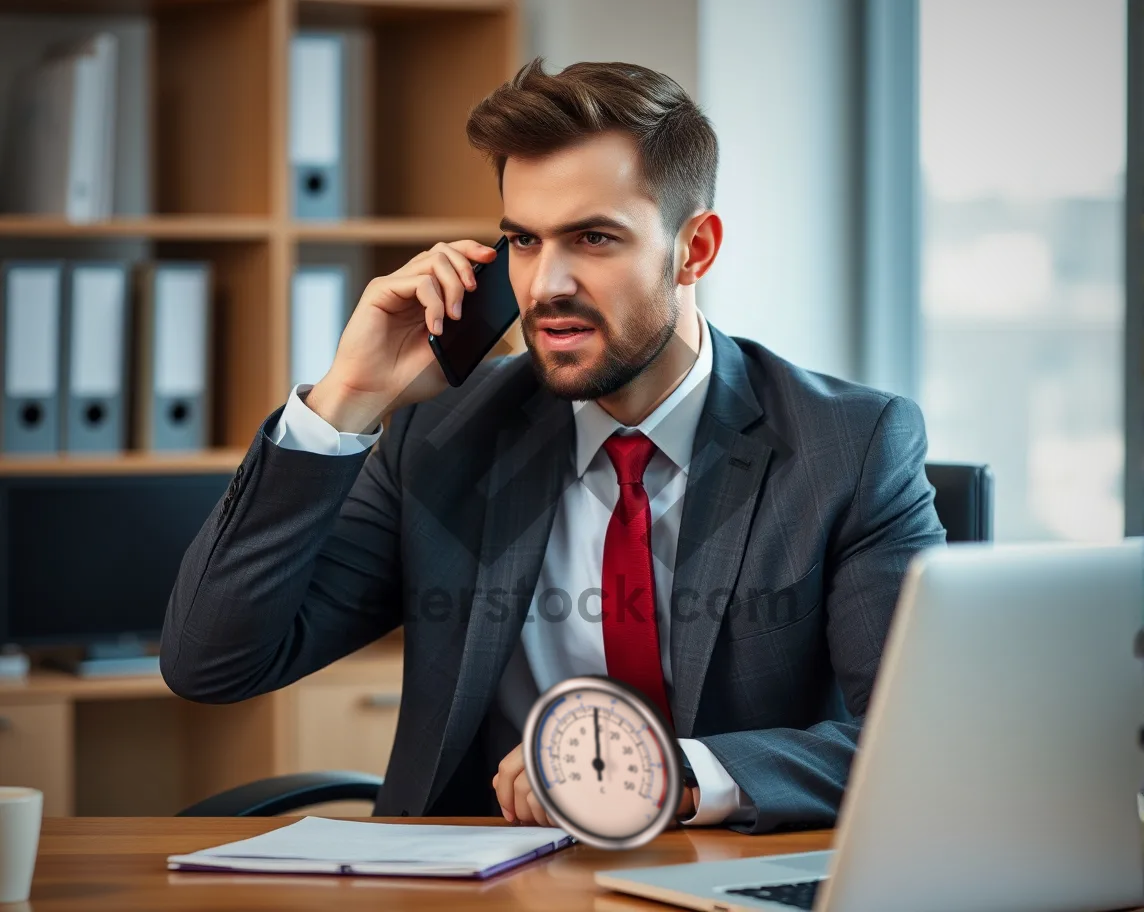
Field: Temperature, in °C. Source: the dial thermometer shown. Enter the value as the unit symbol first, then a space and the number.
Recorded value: °C 10
